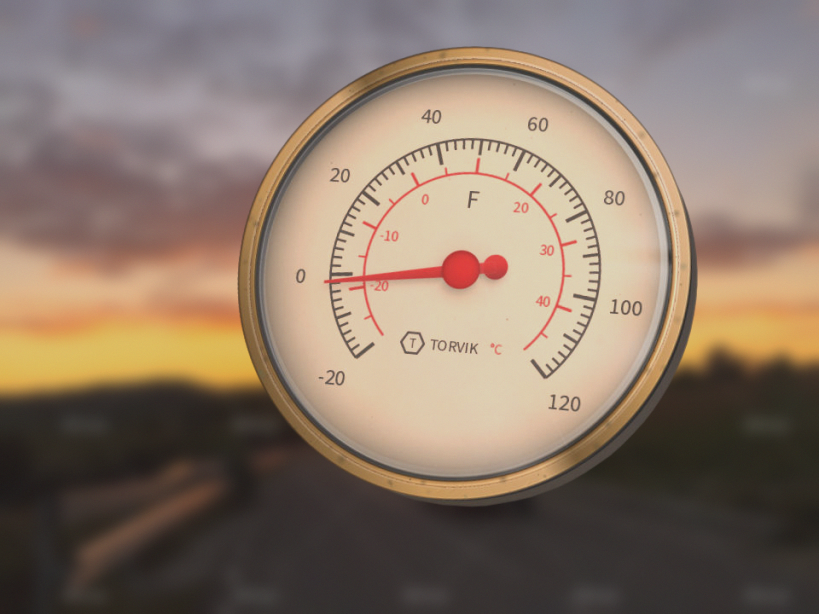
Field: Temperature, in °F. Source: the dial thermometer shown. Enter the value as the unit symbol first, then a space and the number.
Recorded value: °F -2
